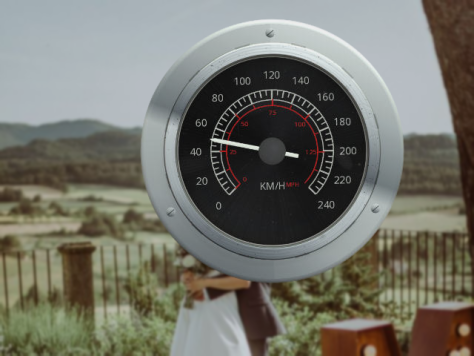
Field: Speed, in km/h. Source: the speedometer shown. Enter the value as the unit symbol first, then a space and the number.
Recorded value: km/h 50
